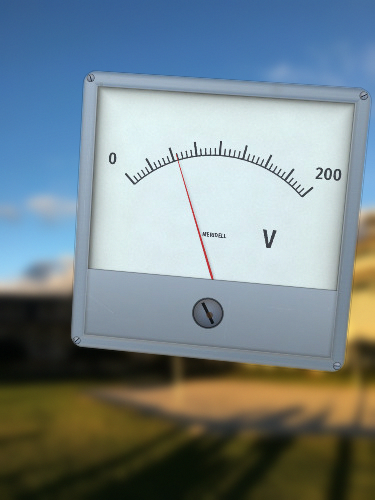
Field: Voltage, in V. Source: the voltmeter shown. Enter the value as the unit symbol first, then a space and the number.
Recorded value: V 55
